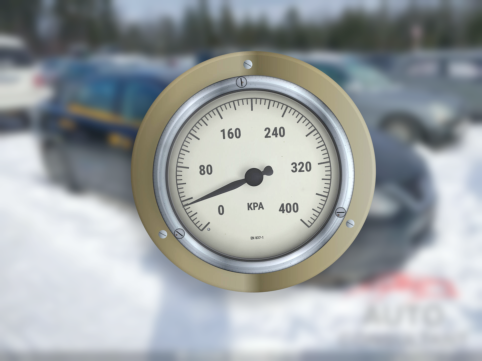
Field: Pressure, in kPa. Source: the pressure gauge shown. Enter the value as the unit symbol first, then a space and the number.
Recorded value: kPa 35
